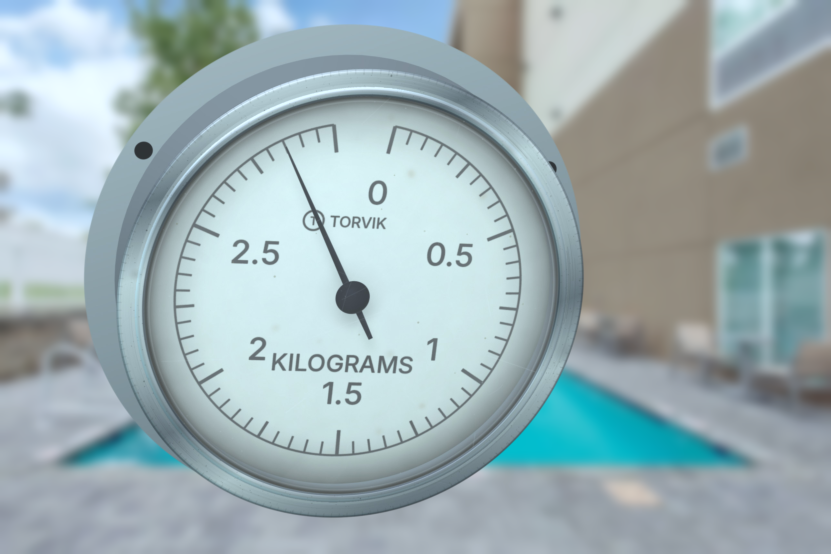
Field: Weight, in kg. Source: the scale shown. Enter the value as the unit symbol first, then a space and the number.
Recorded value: kg 2.85
